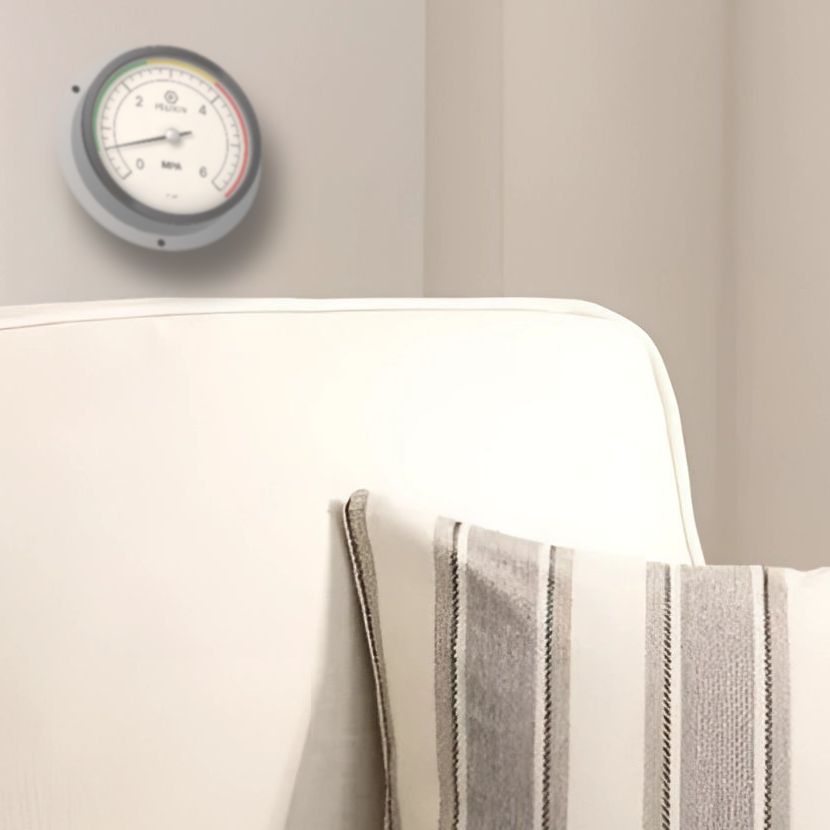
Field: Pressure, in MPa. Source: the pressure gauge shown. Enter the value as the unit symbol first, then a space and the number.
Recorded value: MPa 0.6
